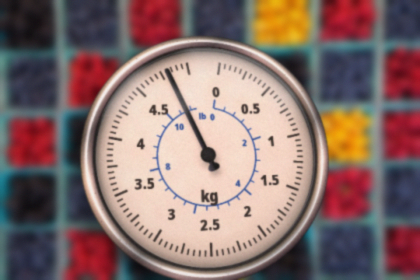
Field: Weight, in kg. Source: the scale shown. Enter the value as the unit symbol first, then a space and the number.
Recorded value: kg 4.8
